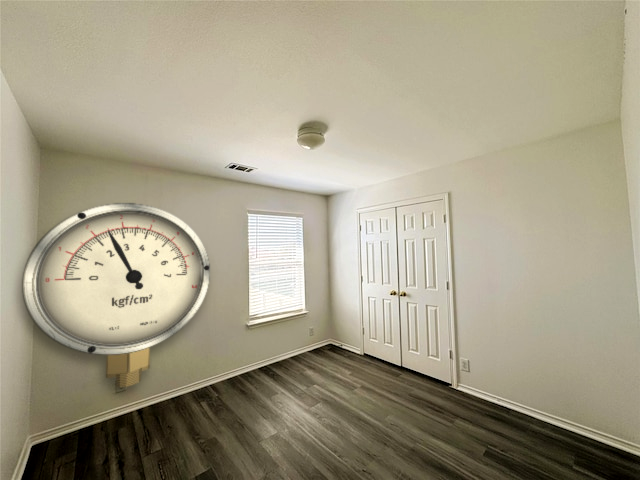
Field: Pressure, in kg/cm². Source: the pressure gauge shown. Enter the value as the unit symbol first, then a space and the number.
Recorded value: kg/cm² 2.5
